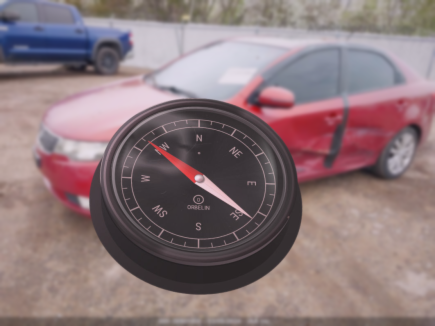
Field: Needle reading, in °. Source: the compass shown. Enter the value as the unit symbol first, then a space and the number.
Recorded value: ° 310
